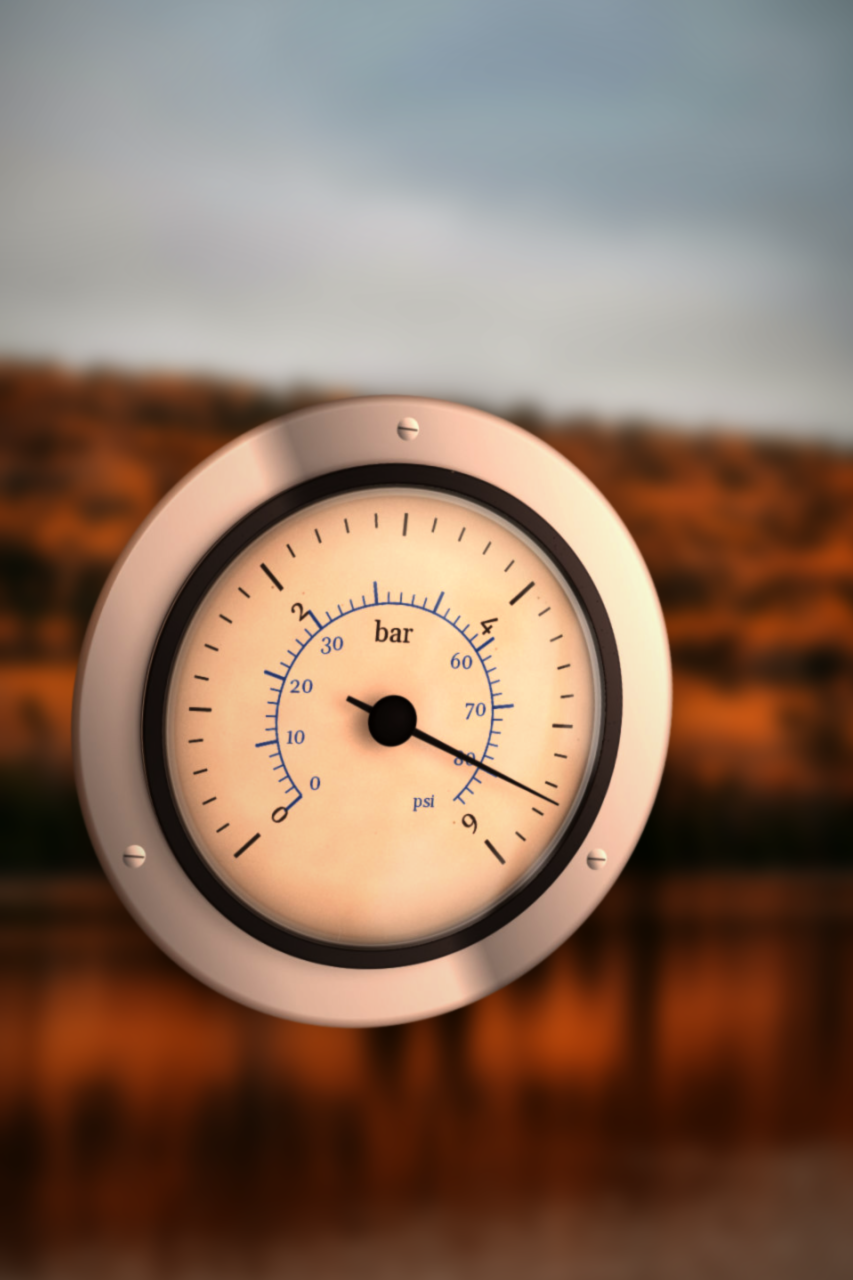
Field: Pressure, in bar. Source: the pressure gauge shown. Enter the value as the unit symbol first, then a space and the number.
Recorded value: bar 5.5
